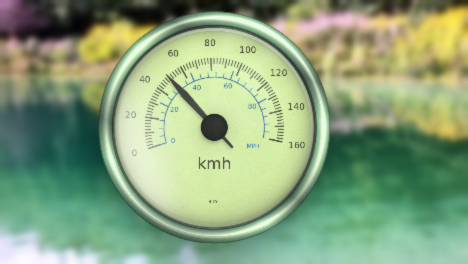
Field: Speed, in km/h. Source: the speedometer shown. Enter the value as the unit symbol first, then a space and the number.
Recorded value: km/h 50
